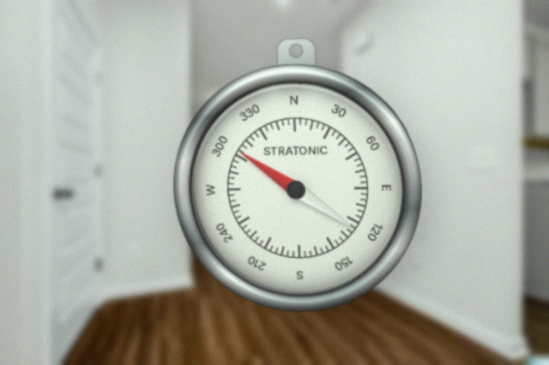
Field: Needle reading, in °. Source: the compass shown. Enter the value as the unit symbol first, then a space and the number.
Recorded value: ° 305
